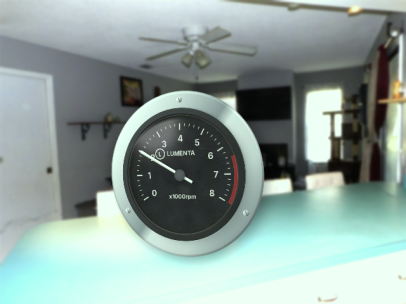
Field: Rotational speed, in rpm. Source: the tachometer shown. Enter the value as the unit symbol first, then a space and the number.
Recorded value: rpm 2000
